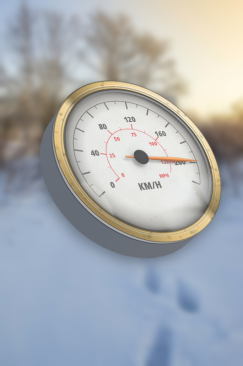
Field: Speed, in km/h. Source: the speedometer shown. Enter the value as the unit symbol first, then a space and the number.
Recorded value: km/h 200
